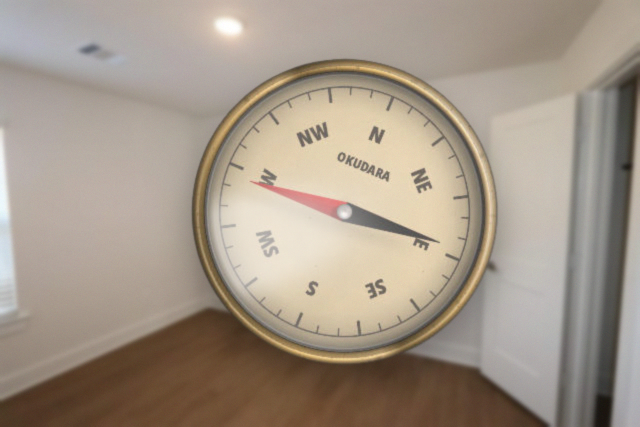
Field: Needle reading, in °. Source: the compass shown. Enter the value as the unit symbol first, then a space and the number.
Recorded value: ° 265
